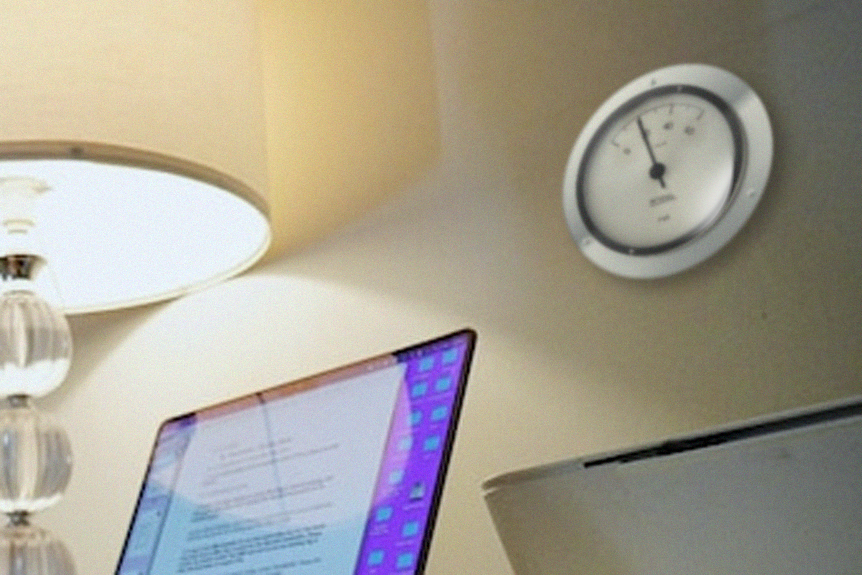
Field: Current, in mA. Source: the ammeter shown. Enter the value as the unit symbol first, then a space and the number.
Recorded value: mA 20
